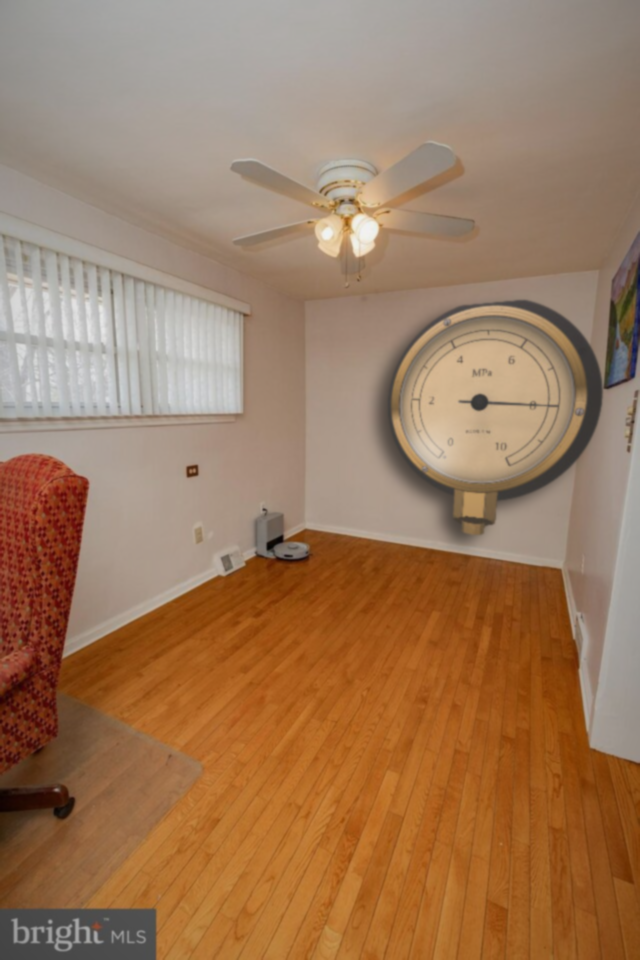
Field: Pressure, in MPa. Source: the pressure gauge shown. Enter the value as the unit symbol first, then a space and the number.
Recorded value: MPa 8
